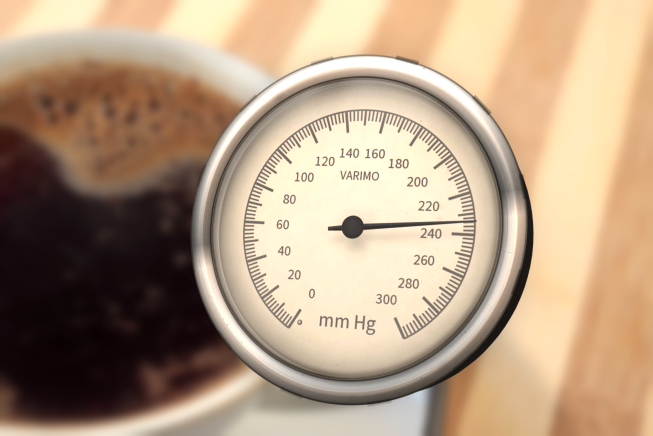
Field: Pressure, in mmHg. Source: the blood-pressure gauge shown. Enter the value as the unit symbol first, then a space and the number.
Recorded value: mmHg 234
